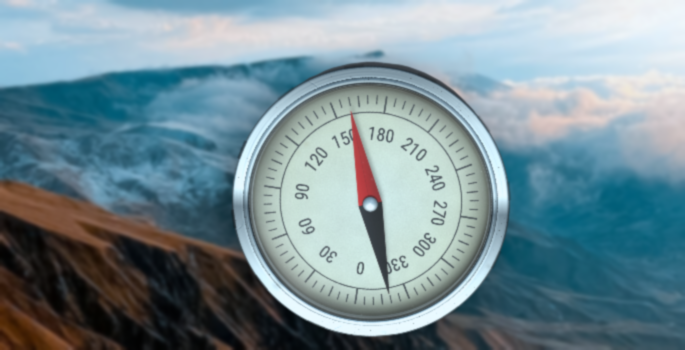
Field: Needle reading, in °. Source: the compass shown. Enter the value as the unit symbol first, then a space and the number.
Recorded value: ° 160
